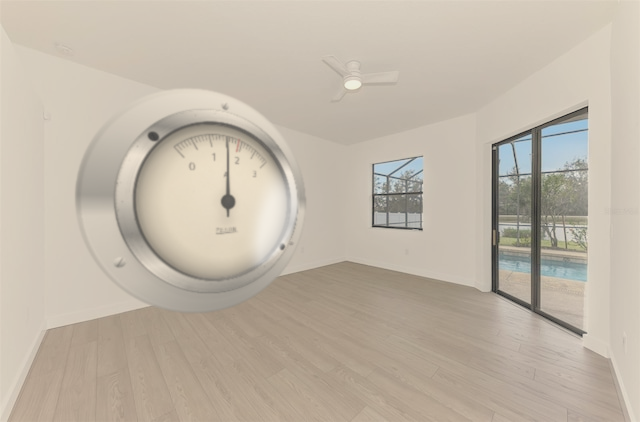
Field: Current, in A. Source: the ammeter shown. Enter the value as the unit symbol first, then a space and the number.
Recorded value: A 1.5
